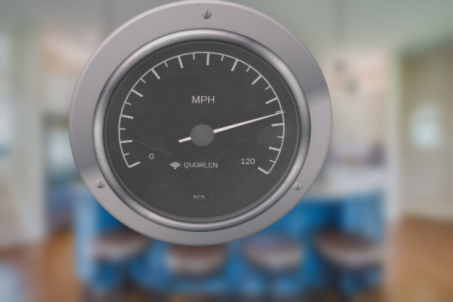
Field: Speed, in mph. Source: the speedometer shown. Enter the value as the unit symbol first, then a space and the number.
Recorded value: mph 95
